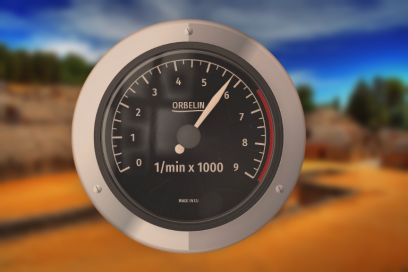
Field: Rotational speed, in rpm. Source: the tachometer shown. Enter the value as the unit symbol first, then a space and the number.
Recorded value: rpm 5750
